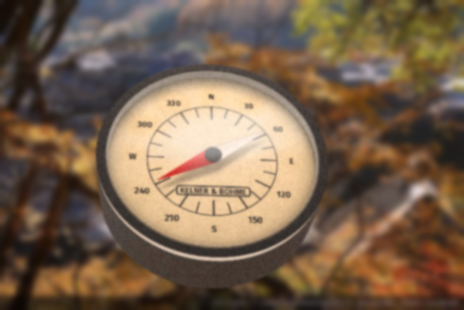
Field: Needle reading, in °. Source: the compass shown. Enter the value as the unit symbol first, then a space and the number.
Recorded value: ° 240
